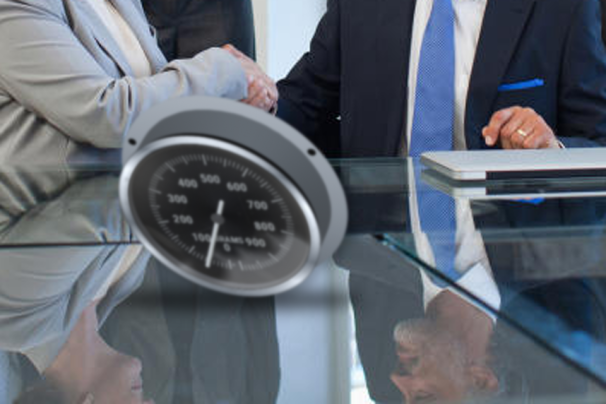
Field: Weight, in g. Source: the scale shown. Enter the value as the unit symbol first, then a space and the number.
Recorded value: g 50
